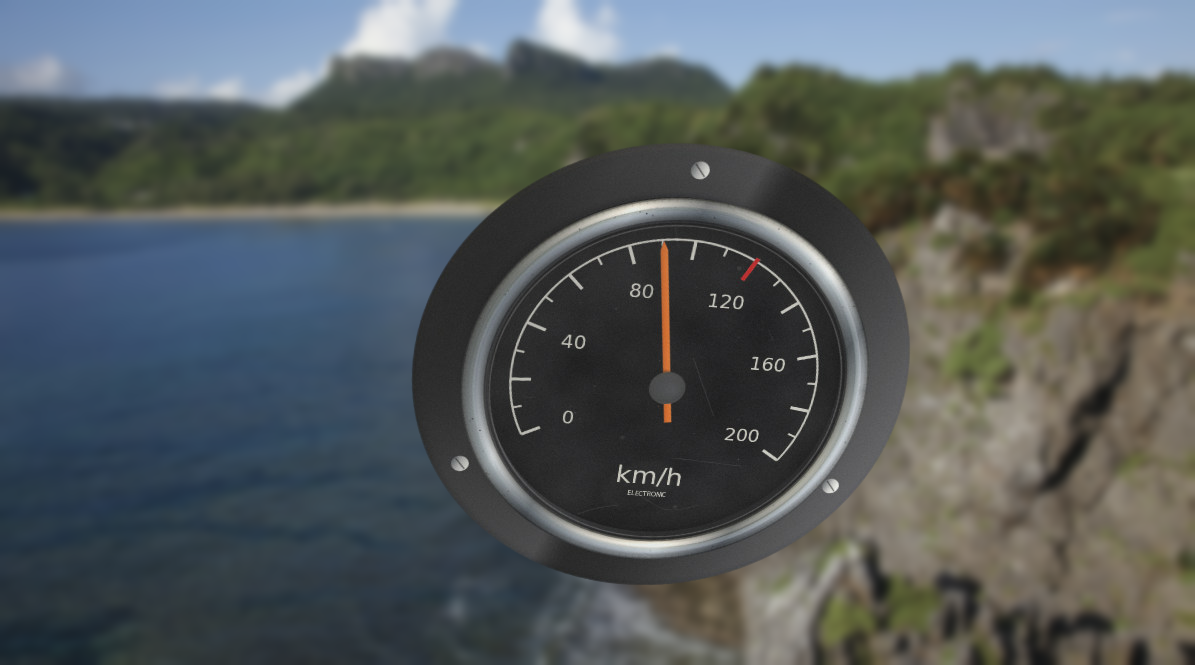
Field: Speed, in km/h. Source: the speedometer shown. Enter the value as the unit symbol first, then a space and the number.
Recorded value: km/h 90
